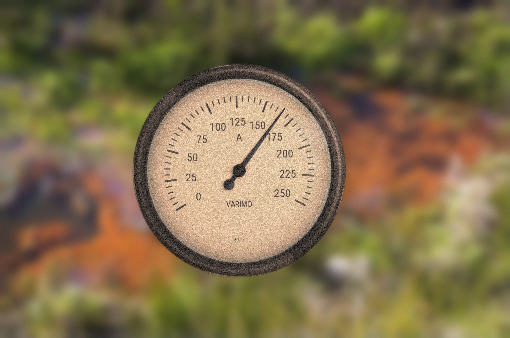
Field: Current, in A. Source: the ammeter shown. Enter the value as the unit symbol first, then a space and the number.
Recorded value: A 165
